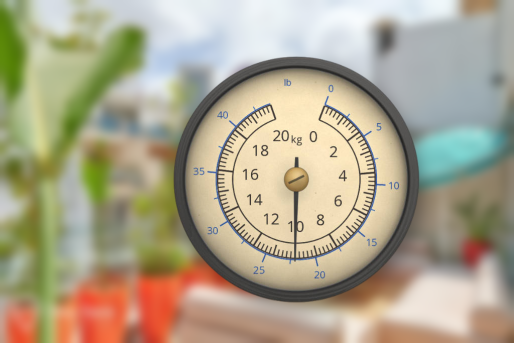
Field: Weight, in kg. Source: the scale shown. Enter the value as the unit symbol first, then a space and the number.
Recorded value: kg 10
